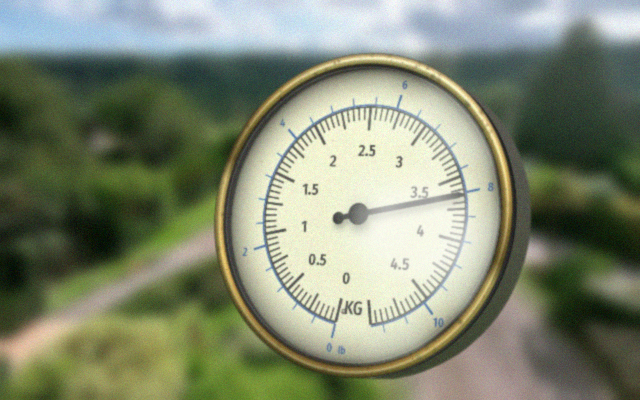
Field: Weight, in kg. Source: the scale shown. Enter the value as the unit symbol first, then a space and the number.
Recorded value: kg 3.65
